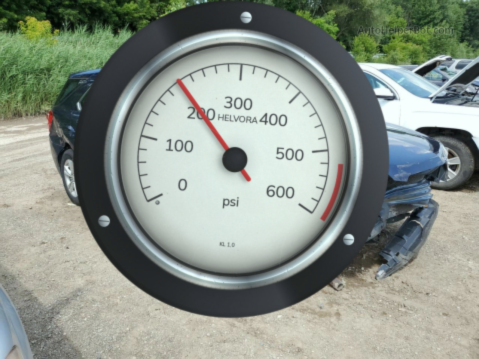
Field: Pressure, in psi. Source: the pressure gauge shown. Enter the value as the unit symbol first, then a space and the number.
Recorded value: psi 200
